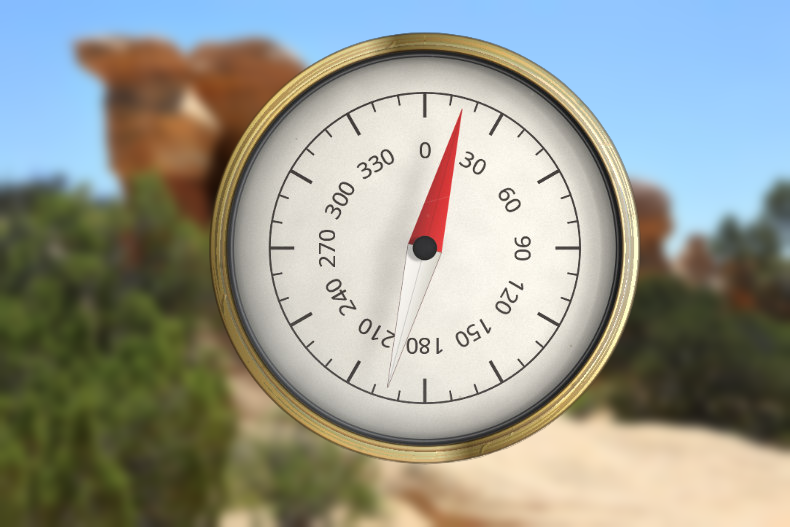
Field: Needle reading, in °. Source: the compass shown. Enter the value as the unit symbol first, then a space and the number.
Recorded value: ° 15
